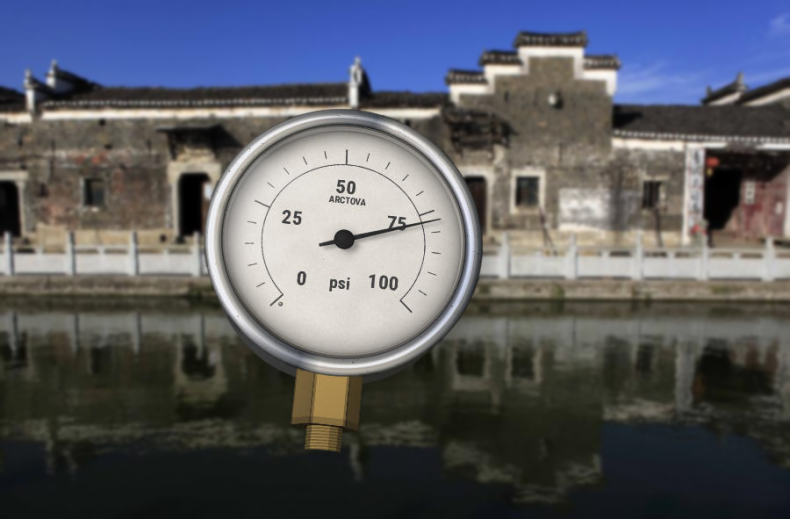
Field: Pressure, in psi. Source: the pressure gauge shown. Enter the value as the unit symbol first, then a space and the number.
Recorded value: psi 77.5
